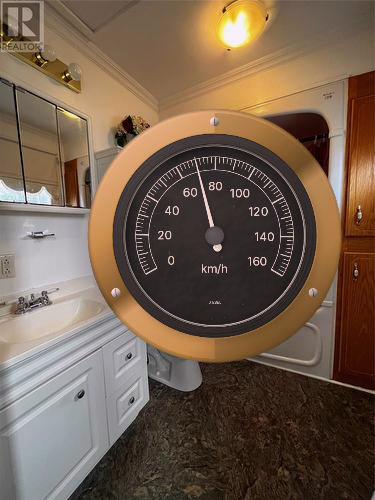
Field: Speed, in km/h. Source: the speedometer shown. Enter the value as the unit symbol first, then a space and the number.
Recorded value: km/h 70
